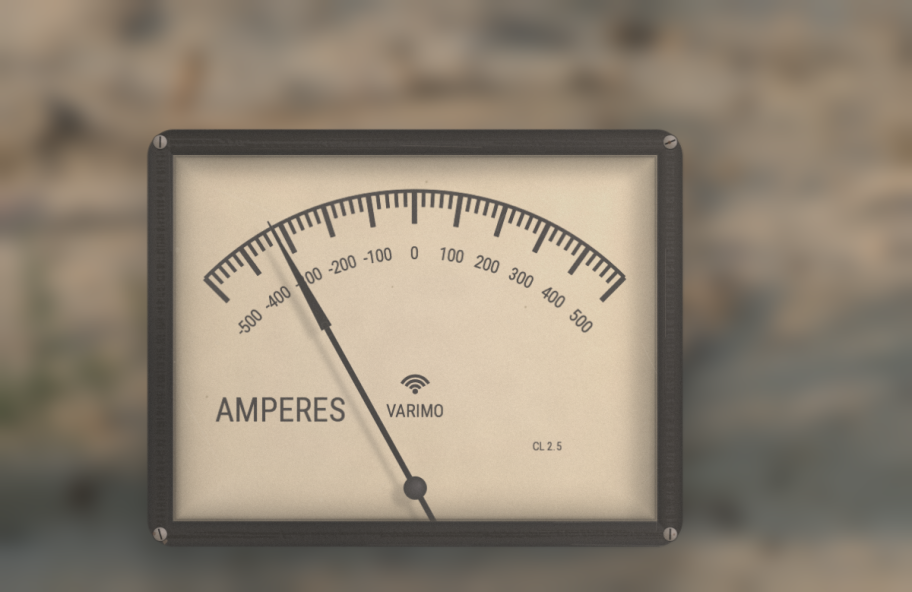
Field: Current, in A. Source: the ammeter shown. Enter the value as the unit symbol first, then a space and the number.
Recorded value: A -320
